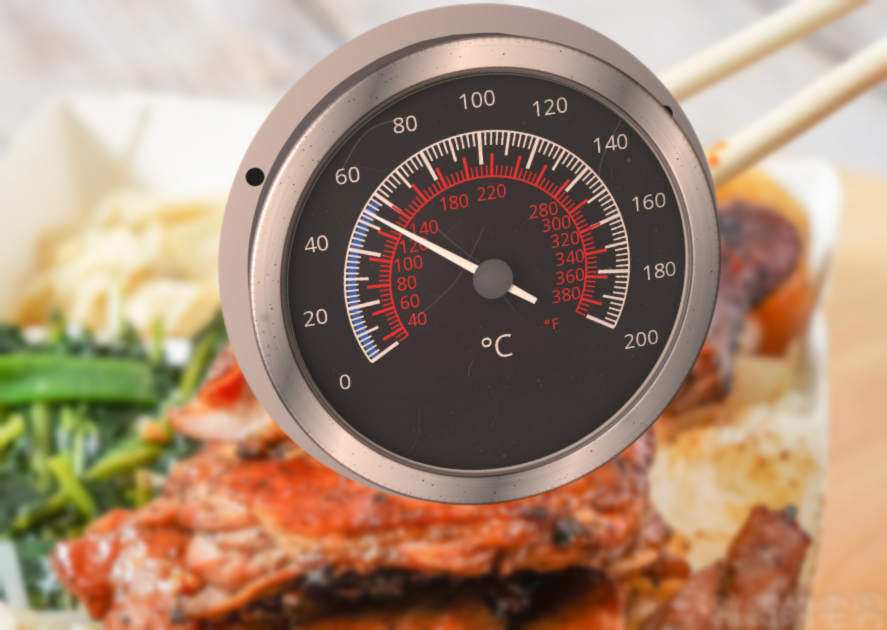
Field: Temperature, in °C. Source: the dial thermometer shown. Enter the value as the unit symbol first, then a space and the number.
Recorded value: °C 54
